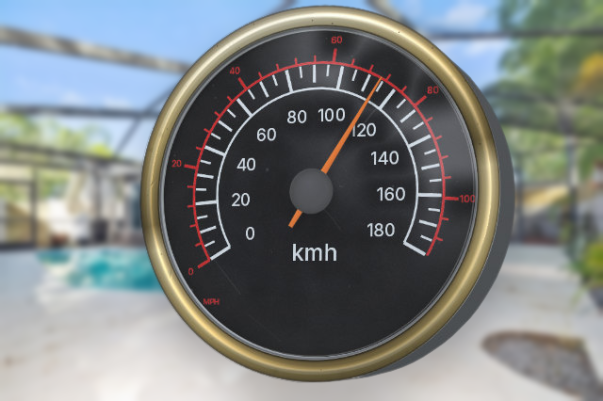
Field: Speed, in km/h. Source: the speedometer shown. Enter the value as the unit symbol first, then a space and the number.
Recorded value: km/h 115
